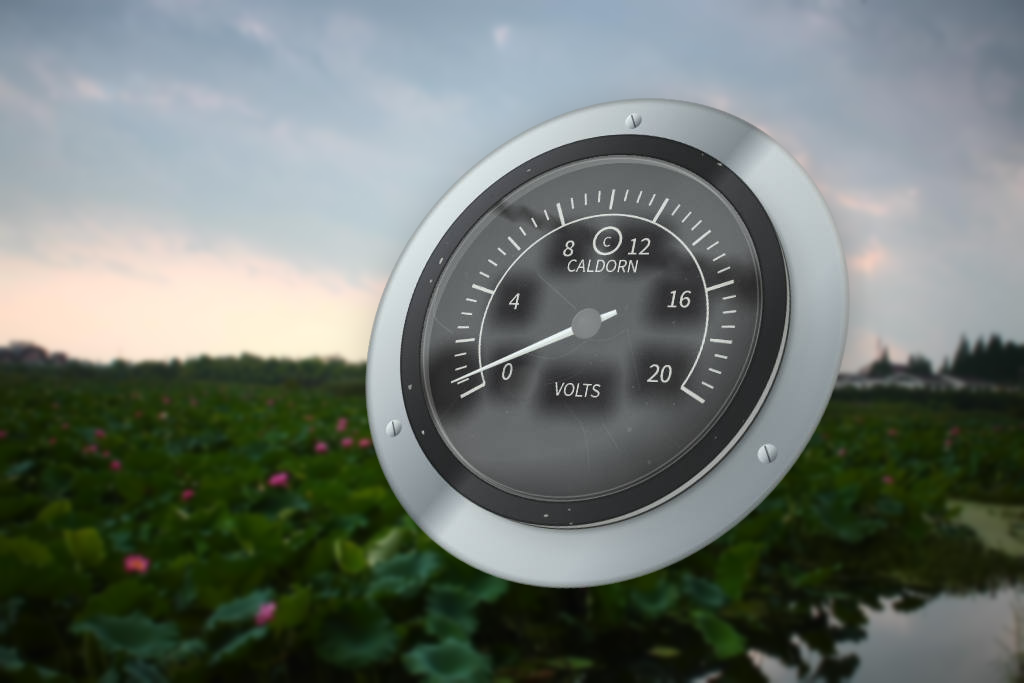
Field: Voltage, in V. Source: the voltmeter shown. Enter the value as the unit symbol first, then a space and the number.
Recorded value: V 0.5
